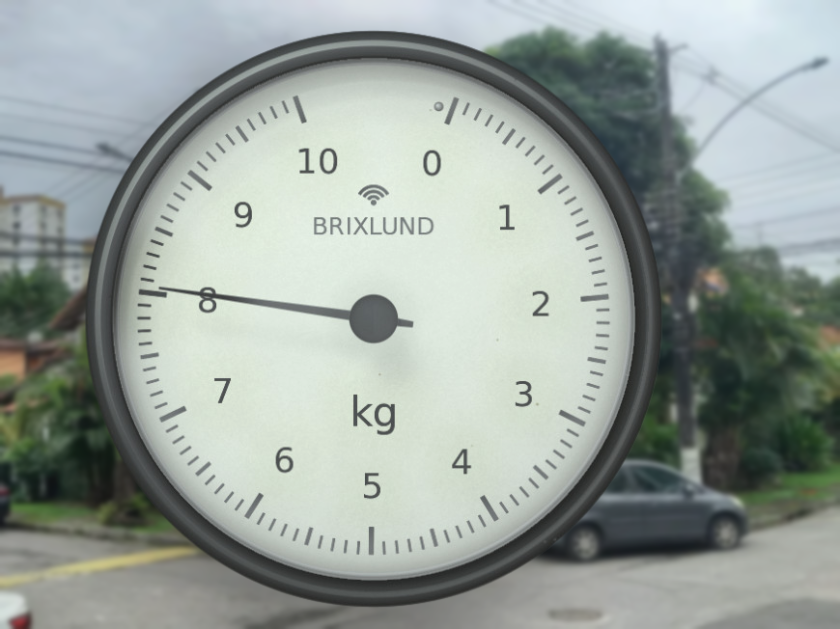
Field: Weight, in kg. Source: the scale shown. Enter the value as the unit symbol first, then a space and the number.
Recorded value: kg 8.05
